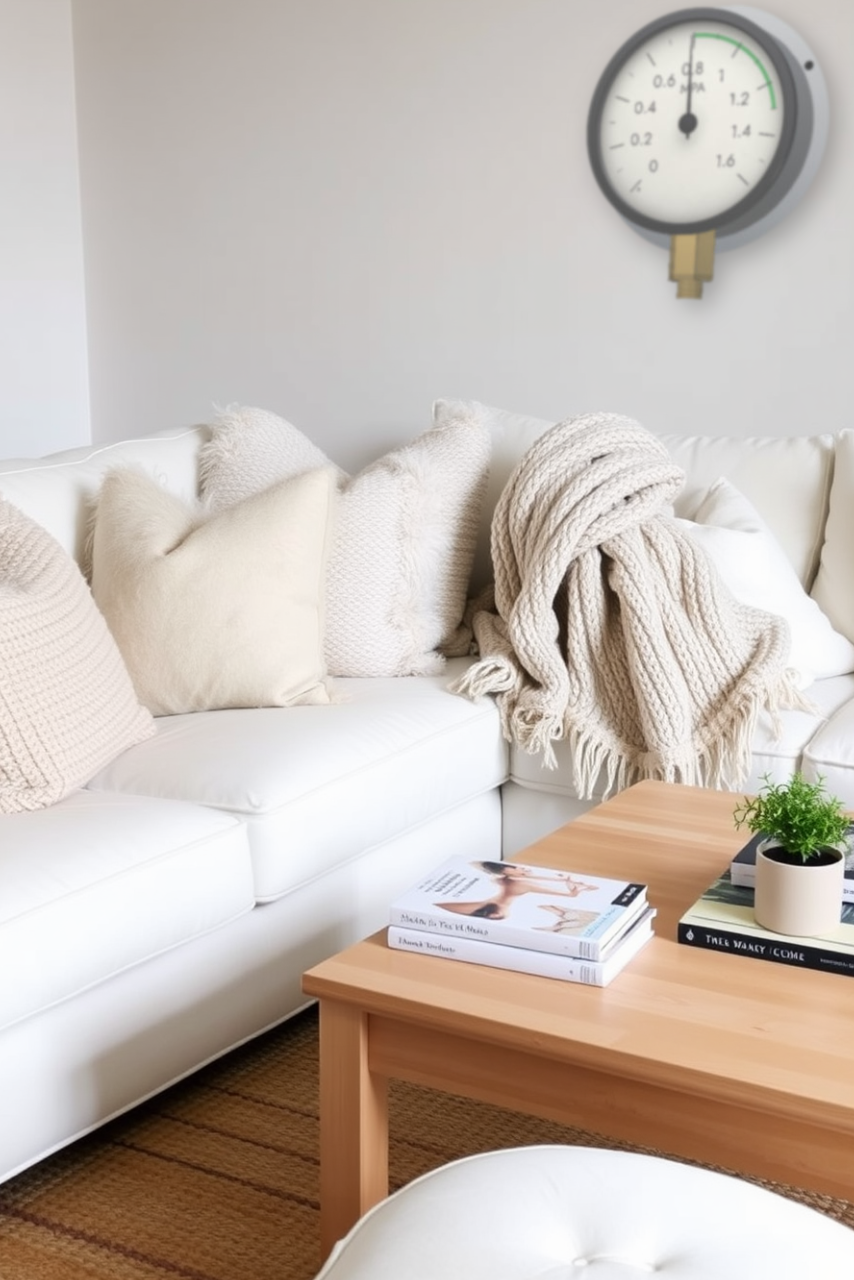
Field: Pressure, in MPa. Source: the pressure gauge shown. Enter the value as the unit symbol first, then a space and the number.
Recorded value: MPa 0.8
